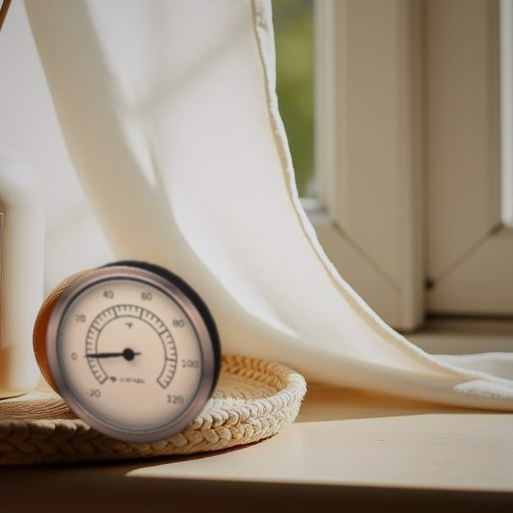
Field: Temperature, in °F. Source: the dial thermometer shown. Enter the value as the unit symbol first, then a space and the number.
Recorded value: °F 0
